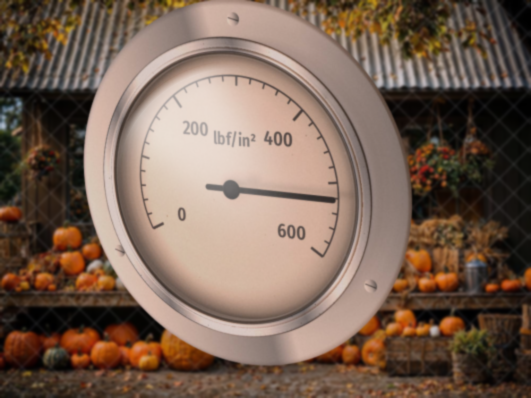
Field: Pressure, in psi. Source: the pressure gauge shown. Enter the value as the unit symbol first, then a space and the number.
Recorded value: psi 520
